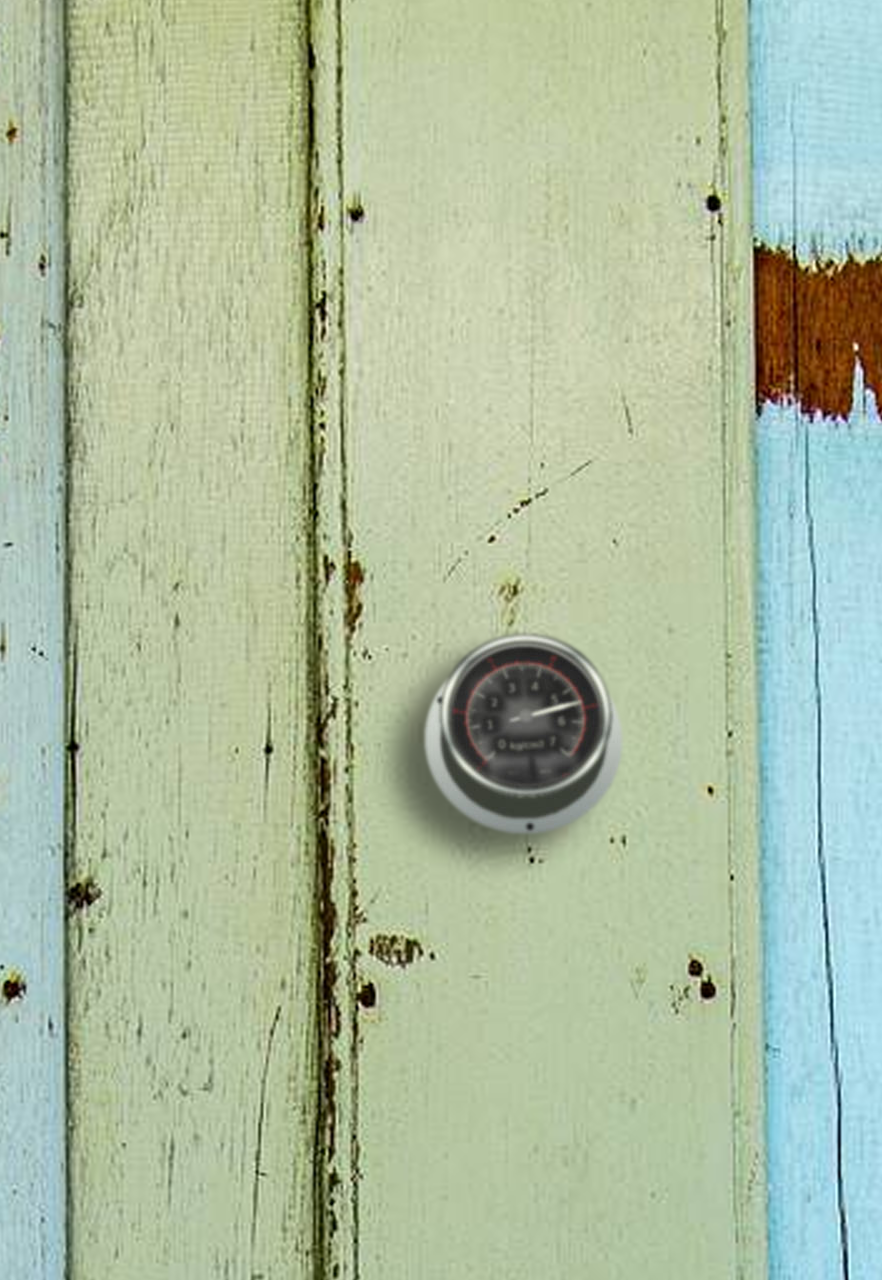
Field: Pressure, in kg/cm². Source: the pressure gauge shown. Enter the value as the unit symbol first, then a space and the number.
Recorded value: kg/cm² 5.5
